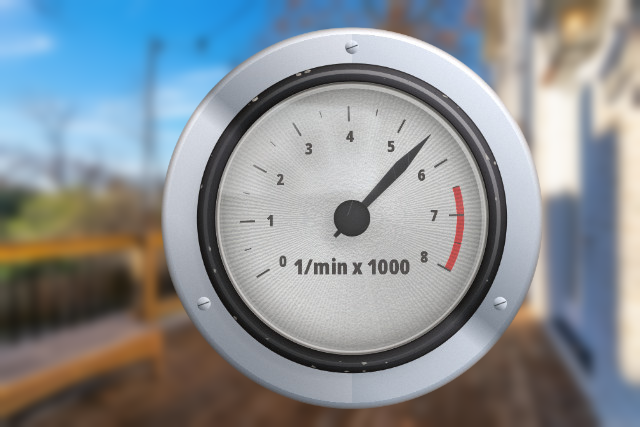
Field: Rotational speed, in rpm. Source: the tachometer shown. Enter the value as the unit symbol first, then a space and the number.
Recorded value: rpm 5500
